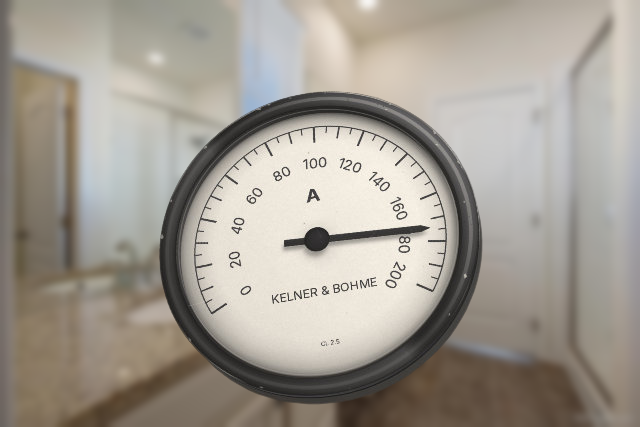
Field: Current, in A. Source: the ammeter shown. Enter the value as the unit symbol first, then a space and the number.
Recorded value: A 175
